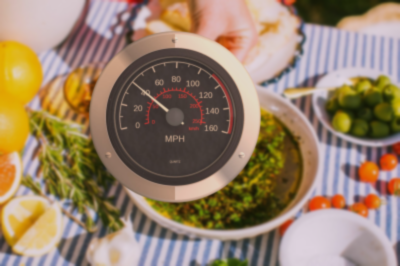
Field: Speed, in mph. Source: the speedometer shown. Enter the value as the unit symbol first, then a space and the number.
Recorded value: mph 40
